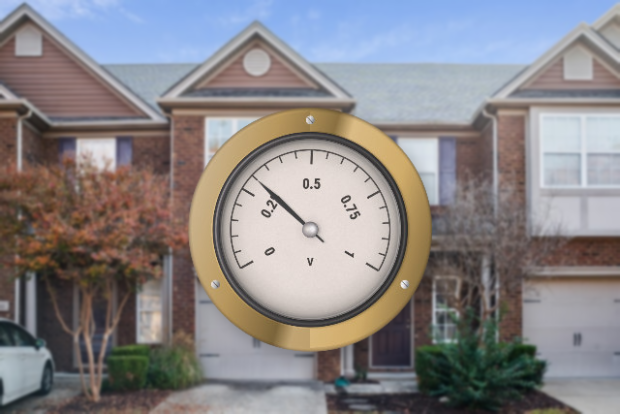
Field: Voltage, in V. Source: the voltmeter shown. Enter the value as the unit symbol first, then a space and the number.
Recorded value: V 0.3
